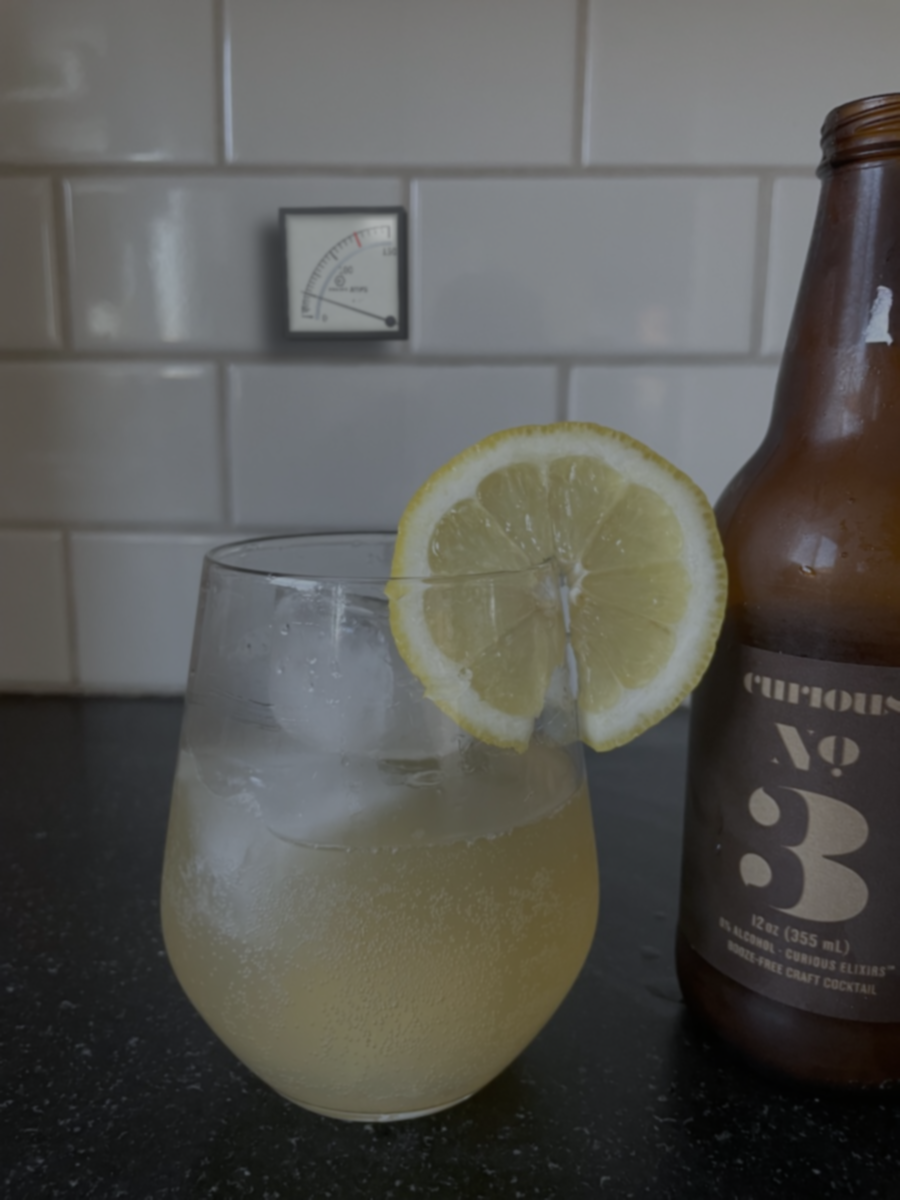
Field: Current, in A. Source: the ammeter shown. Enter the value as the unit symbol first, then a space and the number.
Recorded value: A 50
